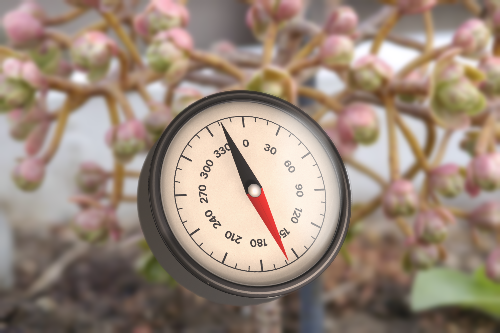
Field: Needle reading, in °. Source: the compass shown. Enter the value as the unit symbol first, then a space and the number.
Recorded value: ° 160
